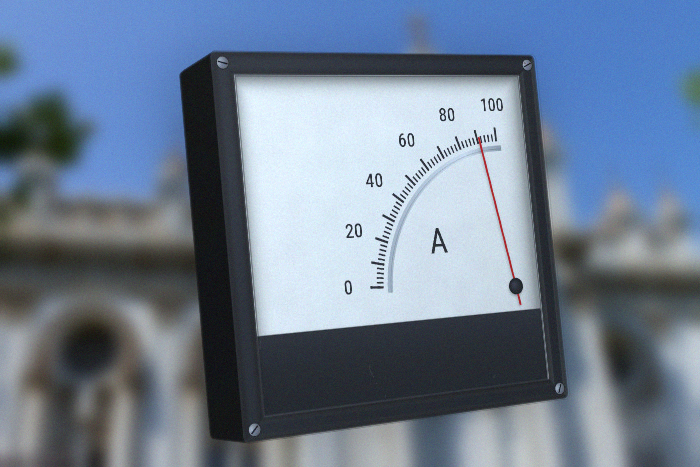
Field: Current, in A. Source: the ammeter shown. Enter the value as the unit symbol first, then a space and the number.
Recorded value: A 90
